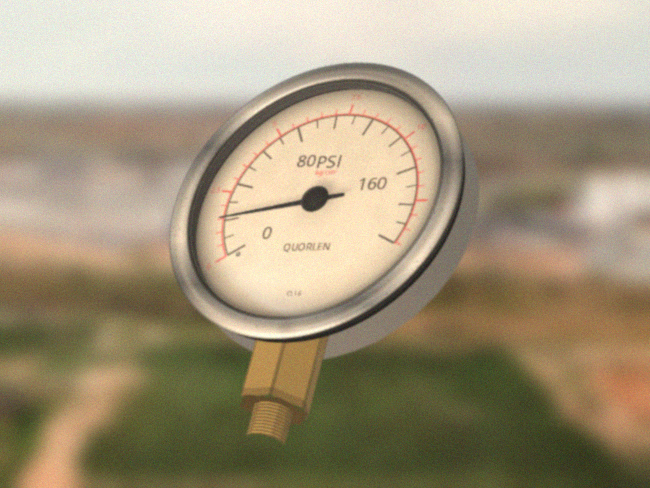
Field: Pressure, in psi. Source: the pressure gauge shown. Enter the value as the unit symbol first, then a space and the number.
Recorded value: psi 20
